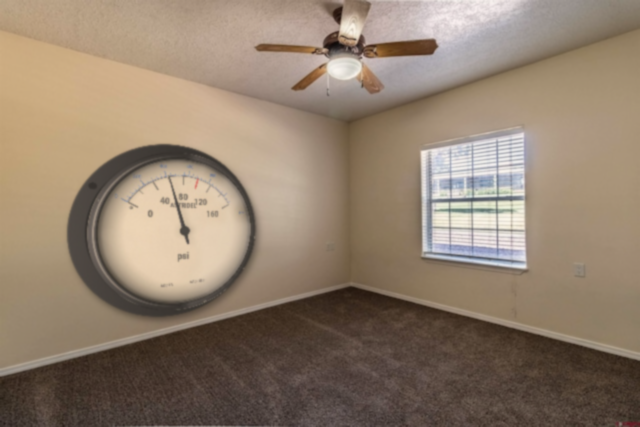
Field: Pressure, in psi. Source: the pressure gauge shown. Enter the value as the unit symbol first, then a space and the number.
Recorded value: psi 60
